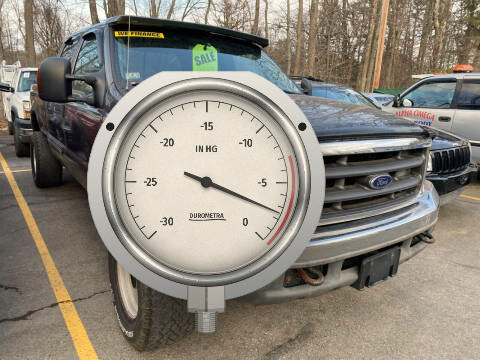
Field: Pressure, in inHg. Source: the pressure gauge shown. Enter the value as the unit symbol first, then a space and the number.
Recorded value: inHg -2.5
